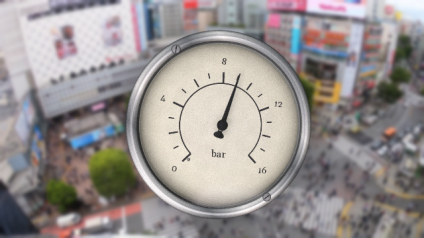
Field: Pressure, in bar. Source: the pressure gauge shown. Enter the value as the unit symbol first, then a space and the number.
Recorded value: bar 9
